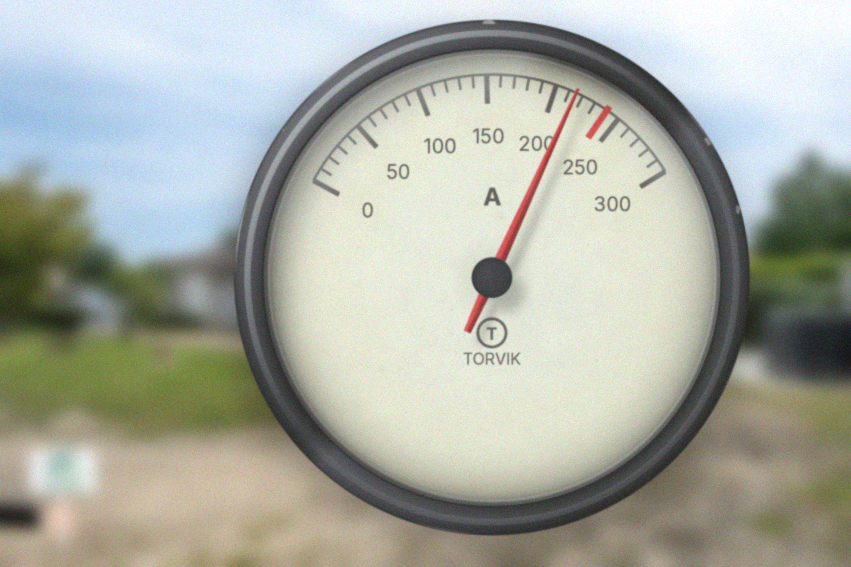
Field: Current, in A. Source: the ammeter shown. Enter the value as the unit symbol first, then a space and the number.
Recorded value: A 215
